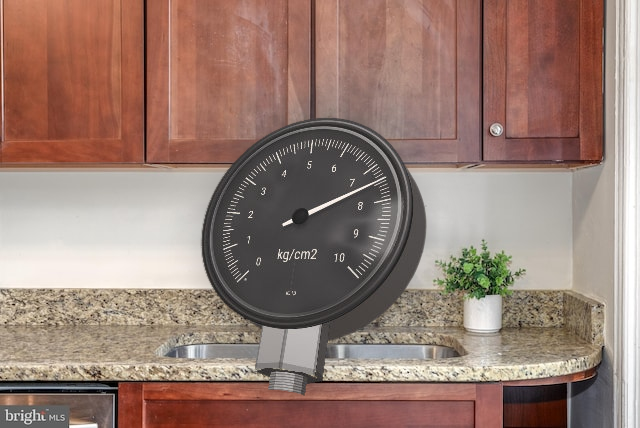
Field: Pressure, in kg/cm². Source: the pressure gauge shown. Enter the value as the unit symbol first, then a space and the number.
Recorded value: kg/cm² 7.5
